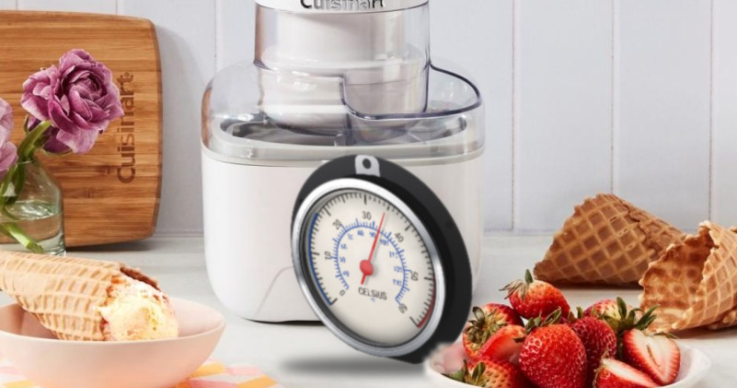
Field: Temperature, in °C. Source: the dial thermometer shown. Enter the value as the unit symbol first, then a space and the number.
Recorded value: °C 35
